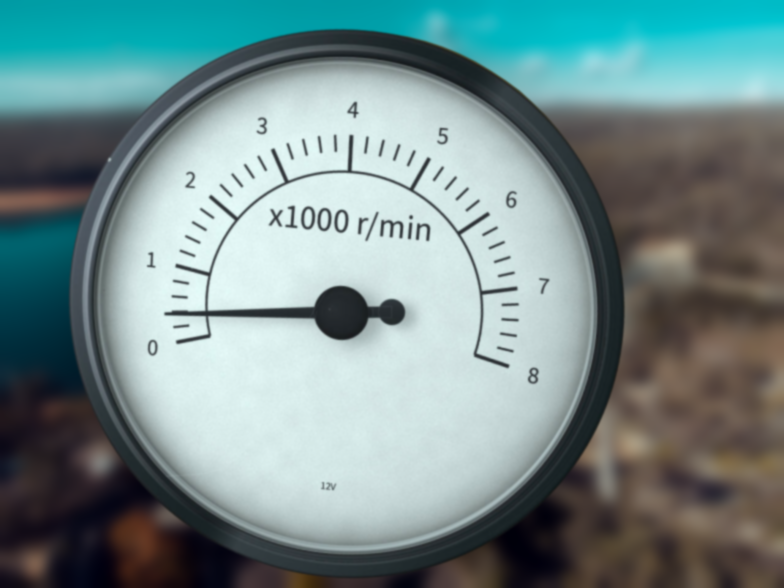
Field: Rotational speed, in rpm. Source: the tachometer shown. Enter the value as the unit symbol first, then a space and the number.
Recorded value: rpm 400
